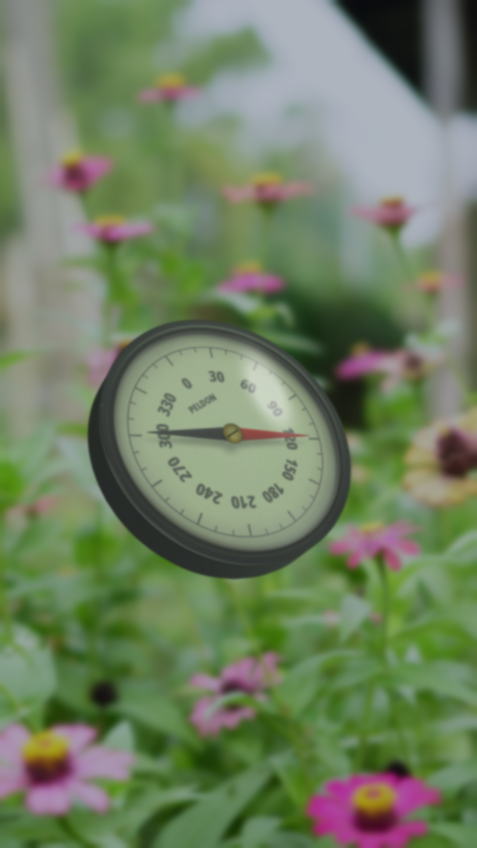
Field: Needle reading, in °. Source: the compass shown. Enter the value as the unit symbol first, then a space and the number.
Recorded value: ° 120
